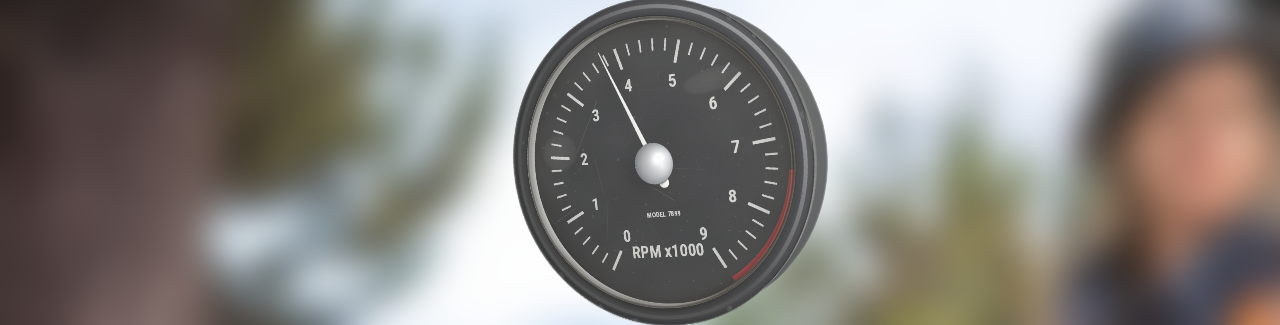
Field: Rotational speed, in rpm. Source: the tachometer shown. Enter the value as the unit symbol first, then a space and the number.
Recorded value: rpm 3800
